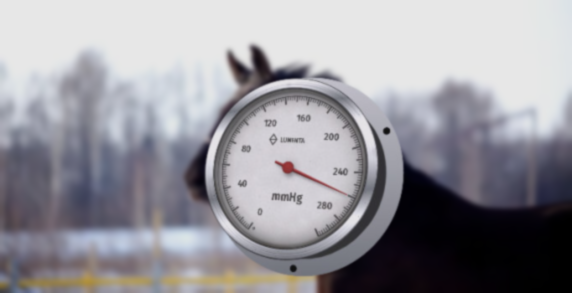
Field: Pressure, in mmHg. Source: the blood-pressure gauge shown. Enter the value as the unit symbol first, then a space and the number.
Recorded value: mmHg 260
